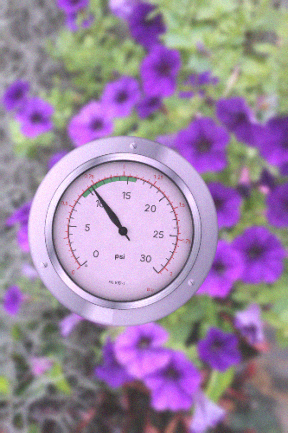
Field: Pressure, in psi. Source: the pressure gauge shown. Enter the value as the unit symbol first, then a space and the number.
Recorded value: psi 10.5
